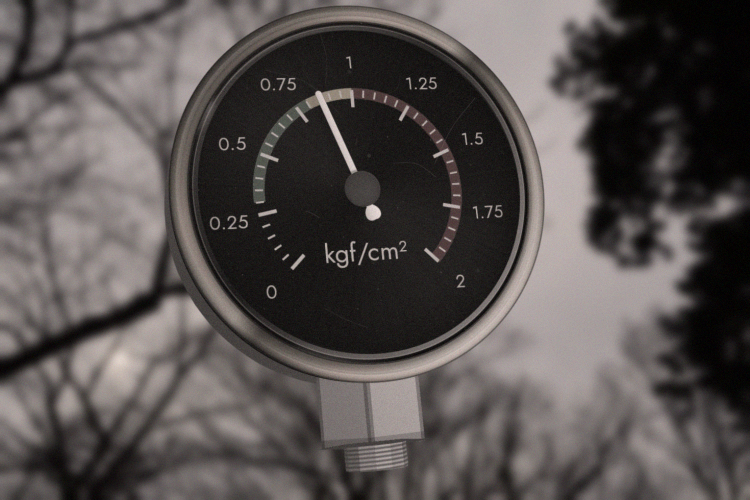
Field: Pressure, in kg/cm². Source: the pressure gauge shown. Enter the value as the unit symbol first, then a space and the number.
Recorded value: kg/cm² 0.85
